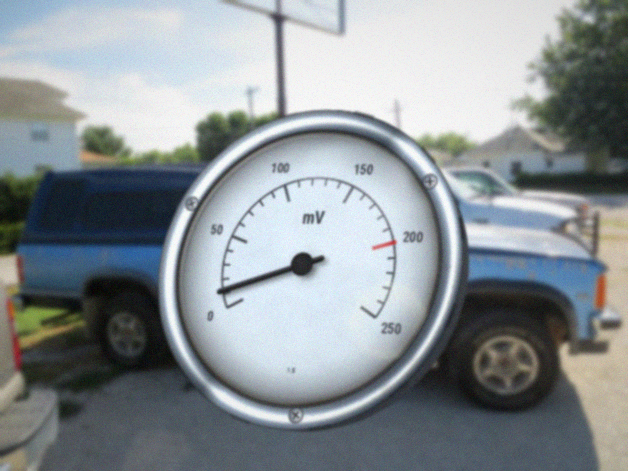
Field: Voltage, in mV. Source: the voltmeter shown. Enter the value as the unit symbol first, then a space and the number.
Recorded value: mV 10
